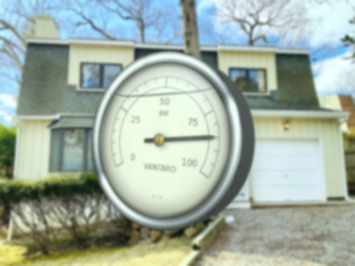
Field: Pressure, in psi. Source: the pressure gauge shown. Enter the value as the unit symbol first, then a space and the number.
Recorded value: psi 85
